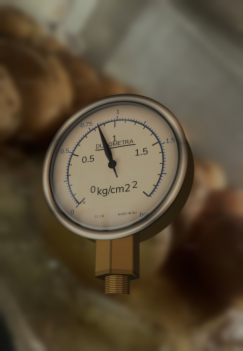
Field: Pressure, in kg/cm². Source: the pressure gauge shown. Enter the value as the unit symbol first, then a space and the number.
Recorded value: kg/cm² 0.85
